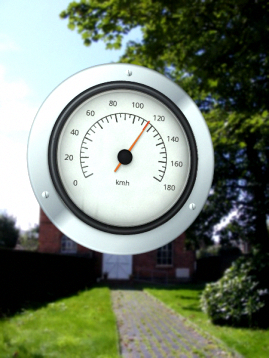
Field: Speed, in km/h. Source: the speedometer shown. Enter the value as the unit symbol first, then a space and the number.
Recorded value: km/h 115
